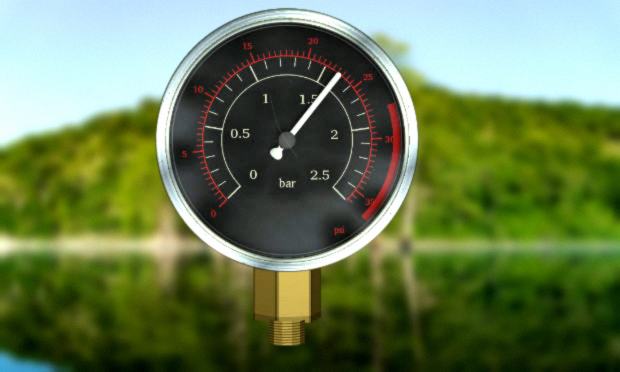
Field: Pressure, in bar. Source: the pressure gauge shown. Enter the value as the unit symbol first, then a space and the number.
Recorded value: bar 1.6
